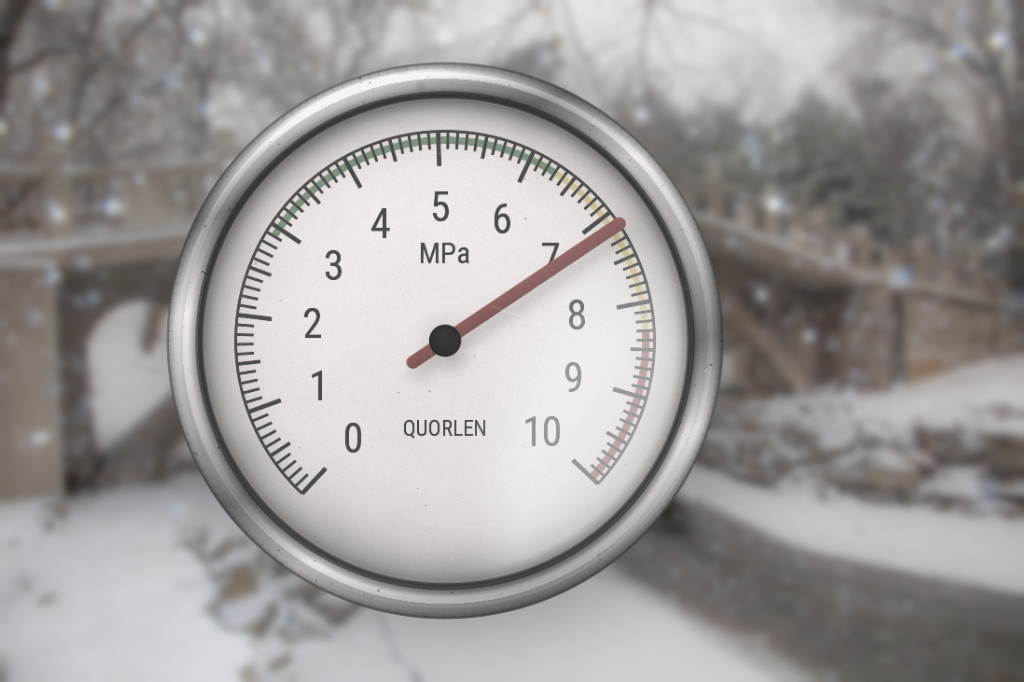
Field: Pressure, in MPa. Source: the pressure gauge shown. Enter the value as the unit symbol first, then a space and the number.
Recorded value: MPa 7.15
